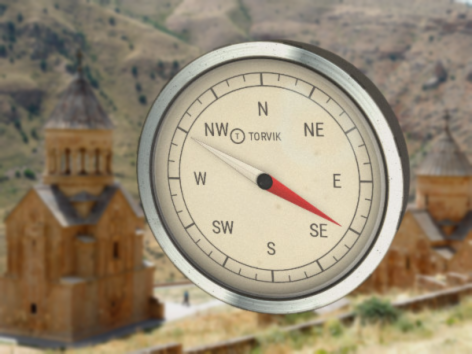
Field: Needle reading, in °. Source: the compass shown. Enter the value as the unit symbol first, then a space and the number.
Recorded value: ° 120
